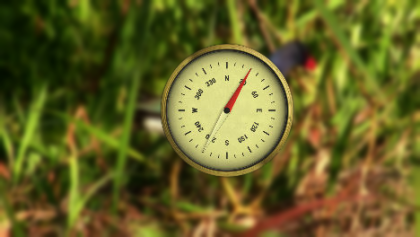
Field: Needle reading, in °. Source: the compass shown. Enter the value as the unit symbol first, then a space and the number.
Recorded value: ° 30
